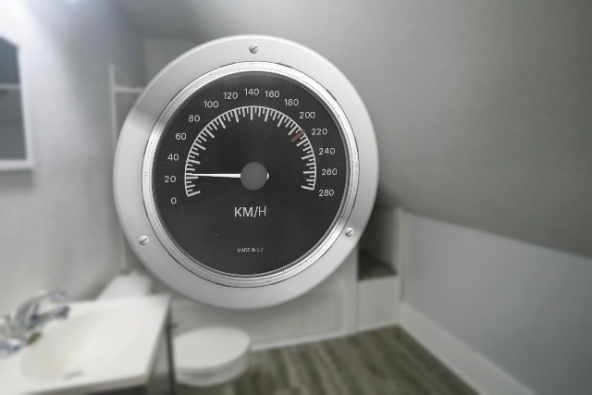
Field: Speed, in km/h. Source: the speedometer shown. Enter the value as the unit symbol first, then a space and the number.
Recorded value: km/h 25
